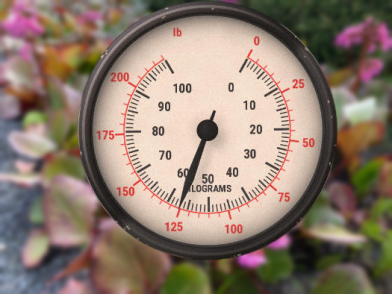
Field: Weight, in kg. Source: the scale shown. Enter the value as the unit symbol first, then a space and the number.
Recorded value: kg 57
